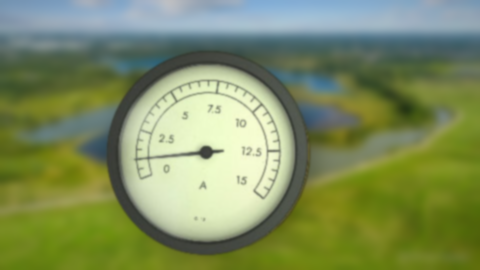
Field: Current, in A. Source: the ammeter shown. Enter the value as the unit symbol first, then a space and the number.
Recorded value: A 1
